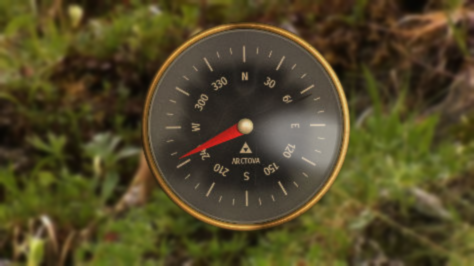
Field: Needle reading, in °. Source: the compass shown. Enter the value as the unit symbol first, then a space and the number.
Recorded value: ° 245
